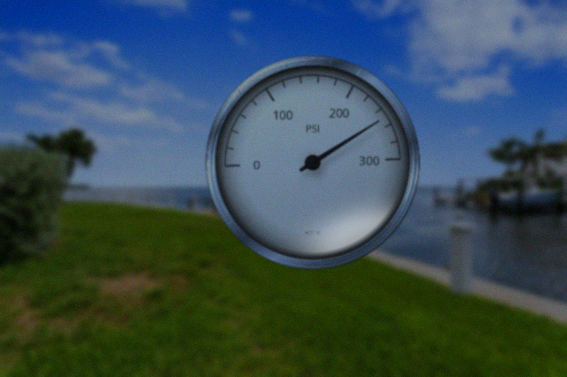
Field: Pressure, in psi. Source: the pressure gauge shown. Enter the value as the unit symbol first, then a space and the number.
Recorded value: psi 250
